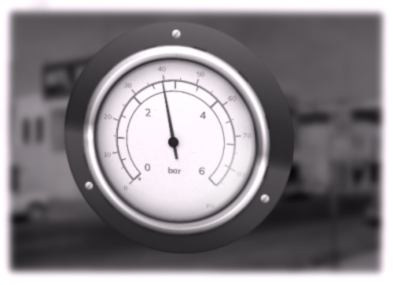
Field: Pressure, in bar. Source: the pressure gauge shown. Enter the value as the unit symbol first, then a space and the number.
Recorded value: bar 2.75
